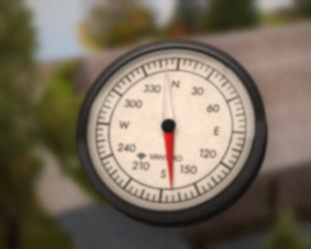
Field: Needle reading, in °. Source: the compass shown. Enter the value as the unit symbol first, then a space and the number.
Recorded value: ° 170
